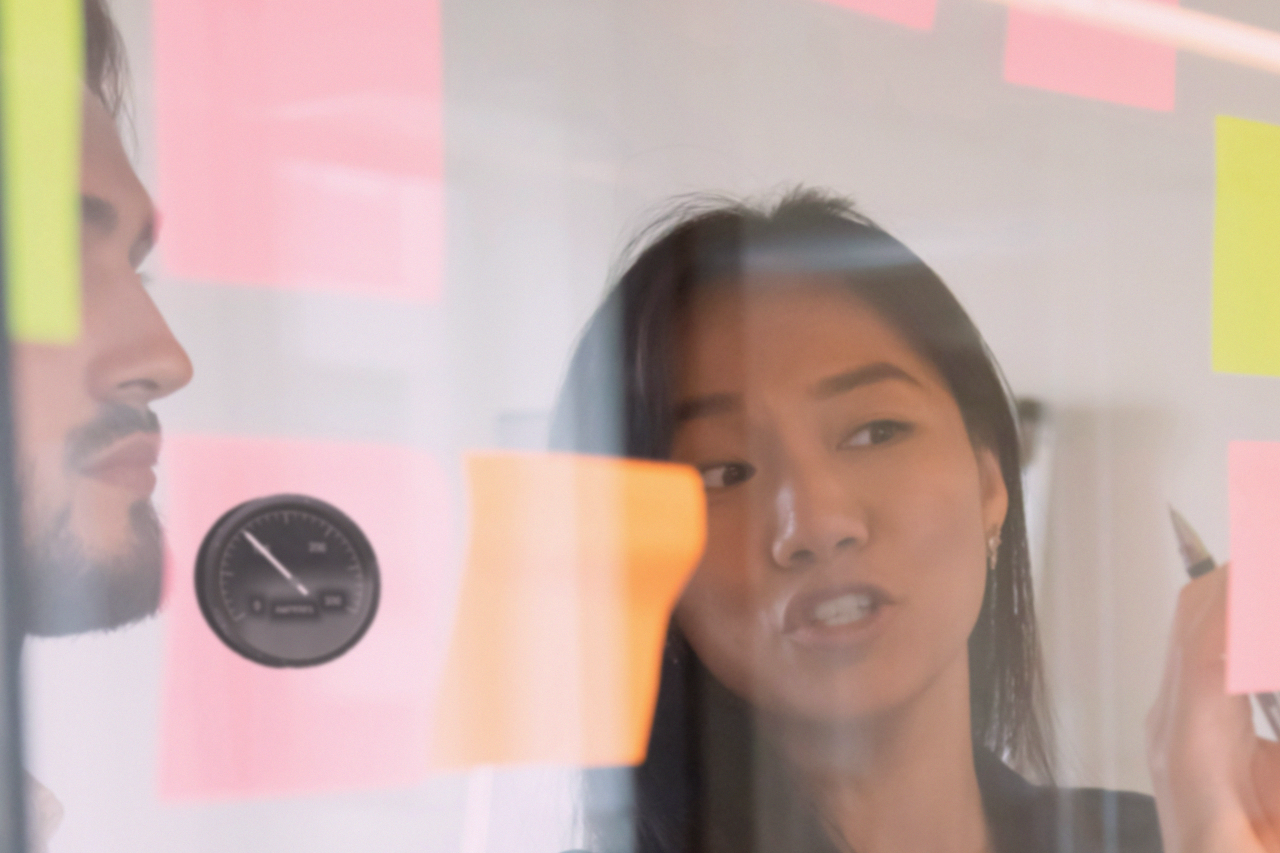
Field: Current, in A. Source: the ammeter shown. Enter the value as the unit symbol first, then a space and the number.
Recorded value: A 100
